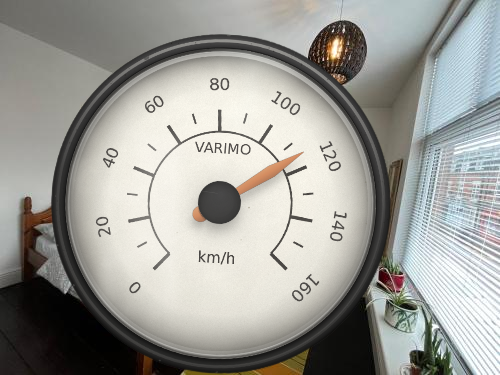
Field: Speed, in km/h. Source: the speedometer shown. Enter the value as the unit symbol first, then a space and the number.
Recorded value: km/h 115
